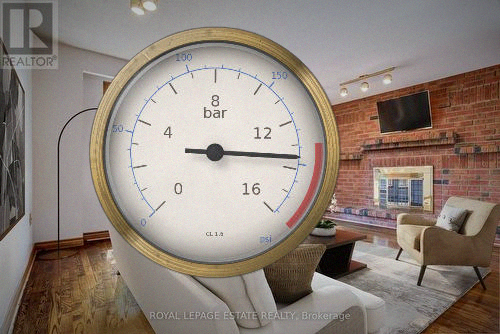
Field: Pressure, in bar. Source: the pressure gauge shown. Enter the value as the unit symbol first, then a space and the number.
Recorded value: bar 13.5
